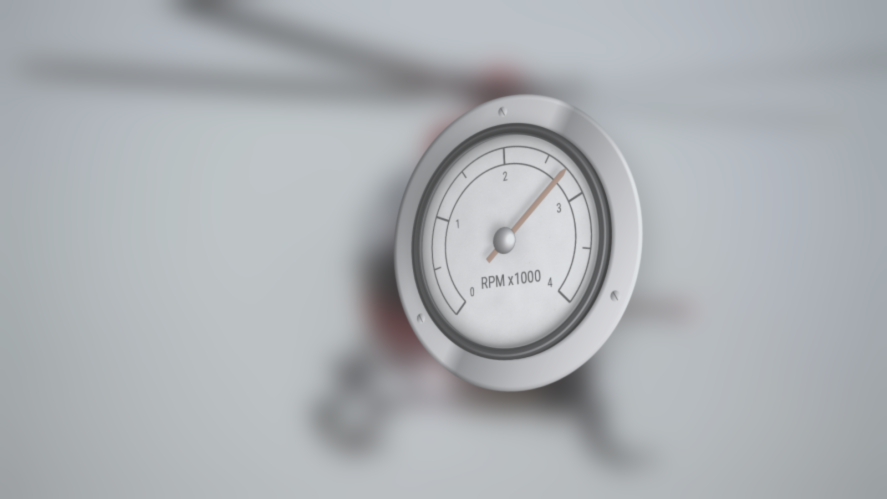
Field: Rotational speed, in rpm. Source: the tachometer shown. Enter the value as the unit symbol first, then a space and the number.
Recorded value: rpm 2750
